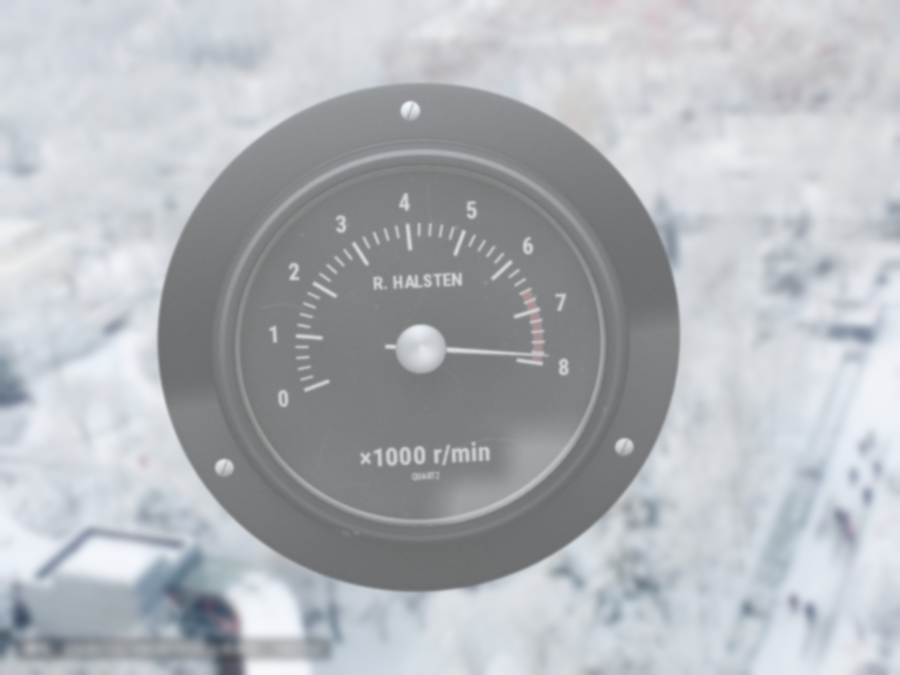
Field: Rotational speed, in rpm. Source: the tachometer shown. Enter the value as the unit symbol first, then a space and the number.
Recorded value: rpm 7800
